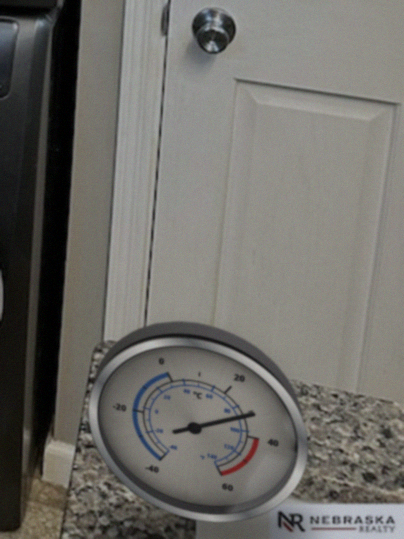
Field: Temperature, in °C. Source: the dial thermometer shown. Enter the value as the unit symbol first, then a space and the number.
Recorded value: °C 30
